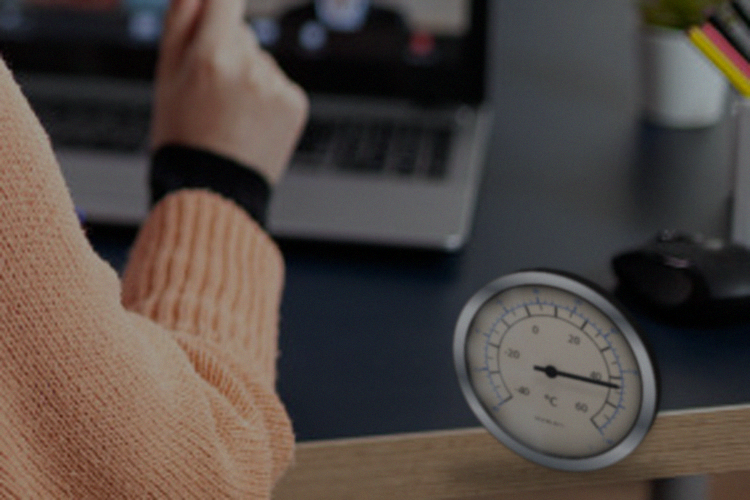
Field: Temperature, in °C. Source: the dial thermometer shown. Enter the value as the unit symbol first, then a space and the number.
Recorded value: °C 42.5
